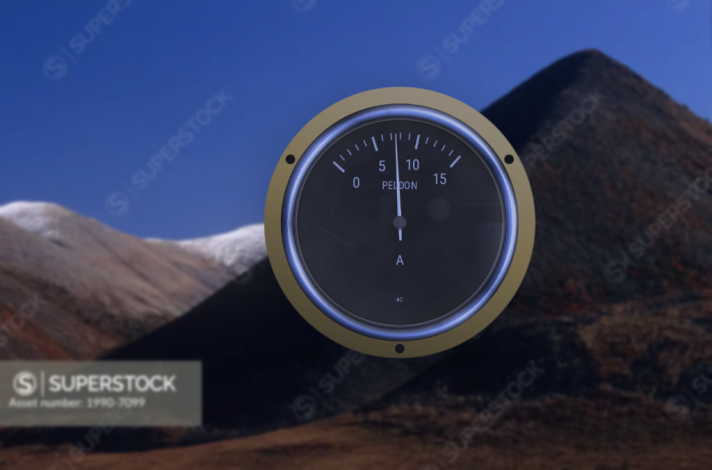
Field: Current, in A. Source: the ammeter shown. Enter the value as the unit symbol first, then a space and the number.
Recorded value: A 7.5
